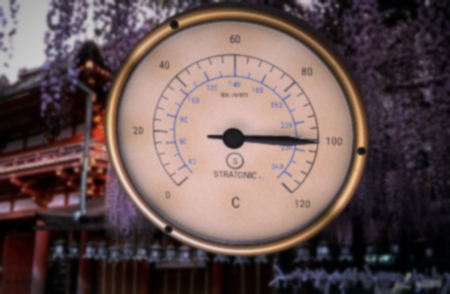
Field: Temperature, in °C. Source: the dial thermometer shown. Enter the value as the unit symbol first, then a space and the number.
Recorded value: °C 100
